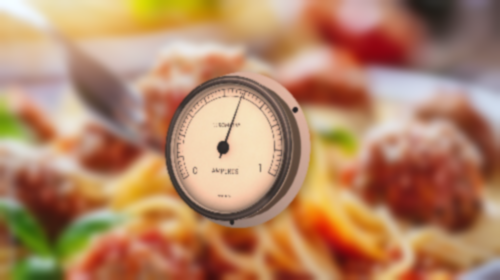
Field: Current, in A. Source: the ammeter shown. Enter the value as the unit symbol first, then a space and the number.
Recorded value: A 0.6
